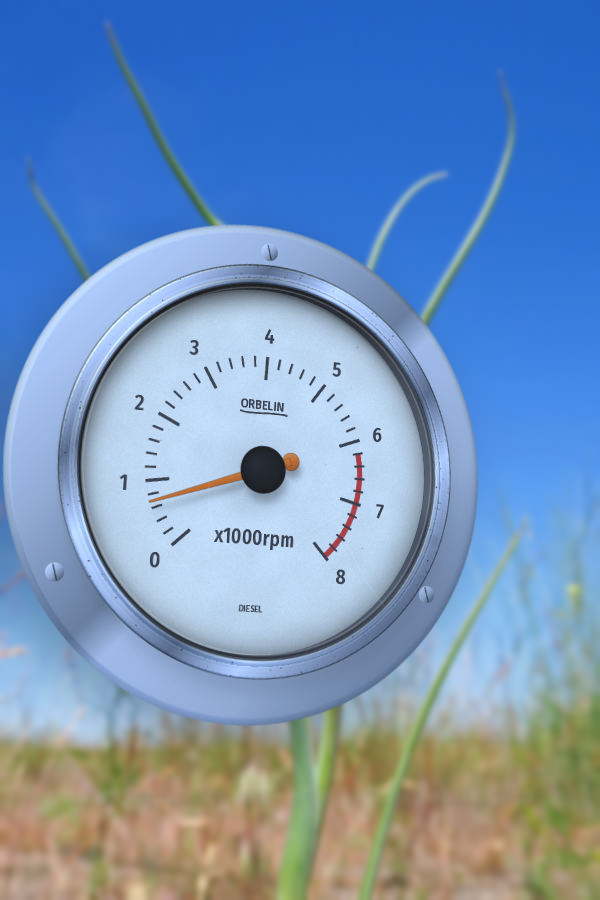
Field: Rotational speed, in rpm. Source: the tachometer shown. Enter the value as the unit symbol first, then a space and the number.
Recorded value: rpm 700
